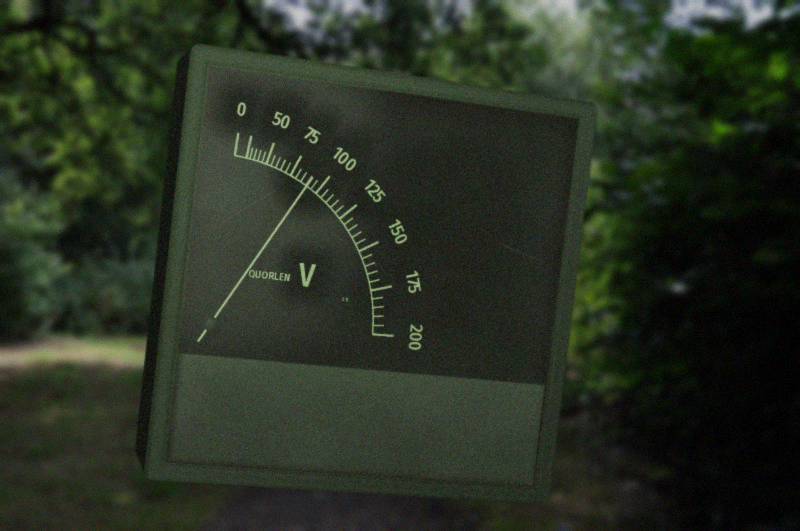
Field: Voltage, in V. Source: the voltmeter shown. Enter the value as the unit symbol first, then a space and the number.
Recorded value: V 90
